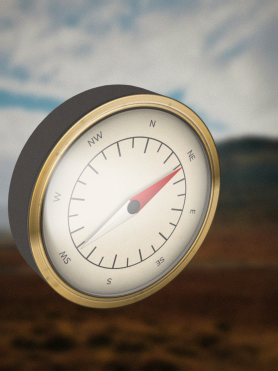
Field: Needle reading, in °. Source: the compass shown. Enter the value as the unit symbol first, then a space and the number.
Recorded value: ° 45
